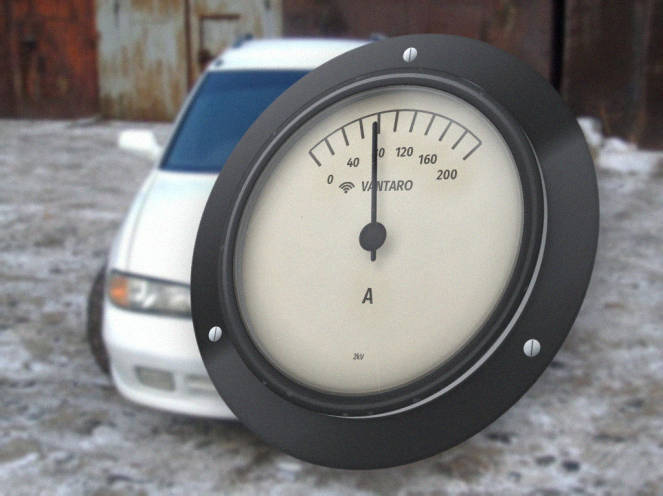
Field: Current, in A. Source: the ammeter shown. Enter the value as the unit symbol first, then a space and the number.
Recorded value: A 80
